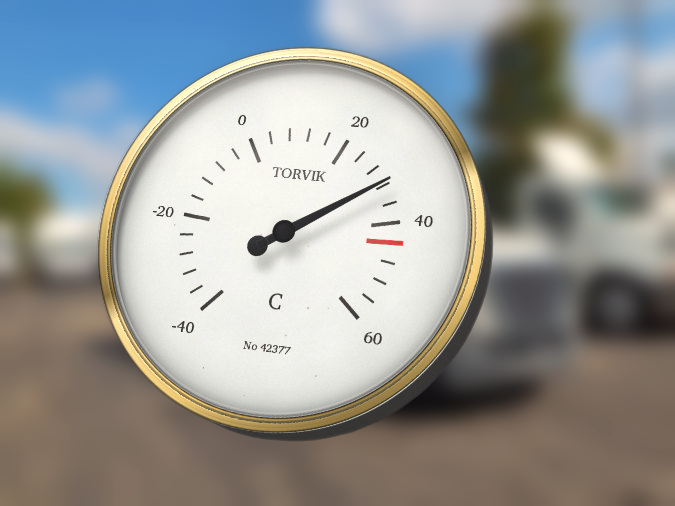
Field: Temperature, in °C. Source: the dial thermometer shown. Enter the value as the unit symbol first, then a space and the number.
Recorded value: °C 32
